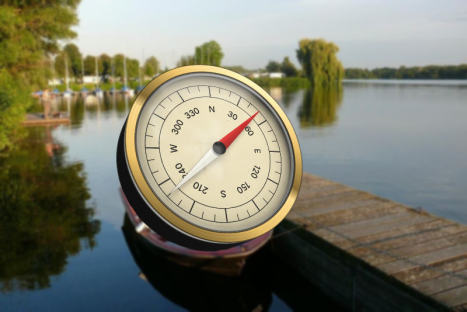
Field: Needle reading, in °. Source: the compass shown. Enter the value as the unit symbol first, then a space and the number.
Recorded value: ° 50
